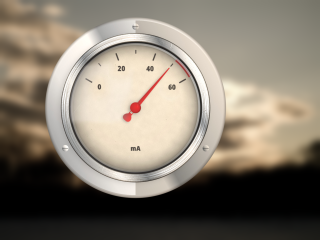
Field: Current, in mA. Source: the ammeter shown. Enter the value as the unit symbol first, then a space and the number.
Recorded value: mA 50
